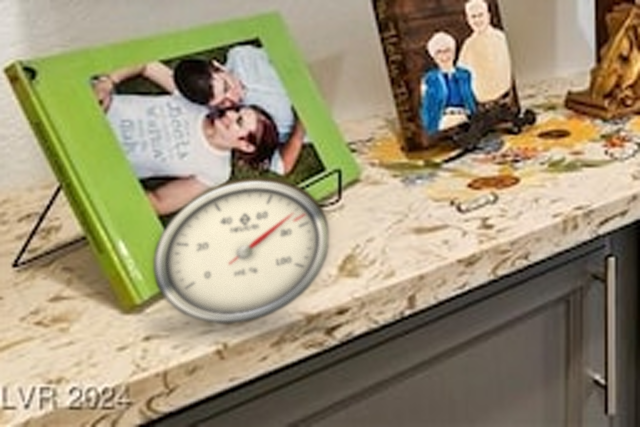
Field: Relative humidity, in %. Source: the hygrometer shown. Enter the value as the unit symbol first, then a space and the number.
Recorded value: % 72
